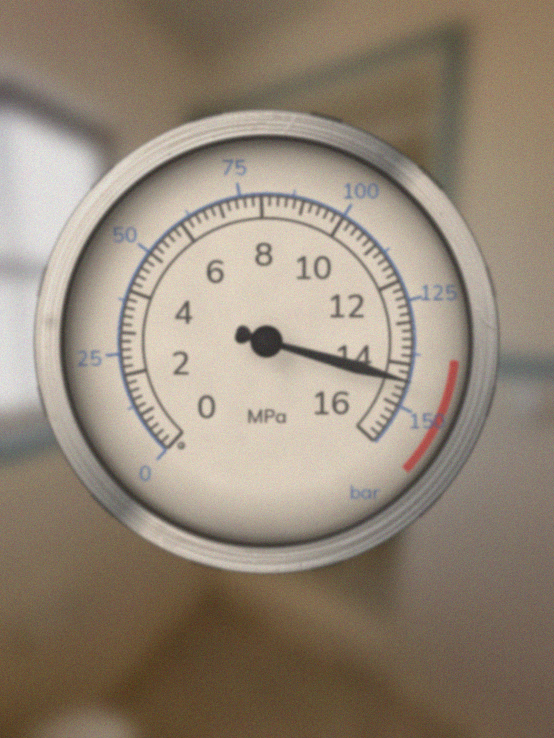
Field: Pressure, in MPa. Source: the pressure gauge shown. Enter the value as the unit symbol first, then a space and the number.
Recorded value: MPa 14.4
